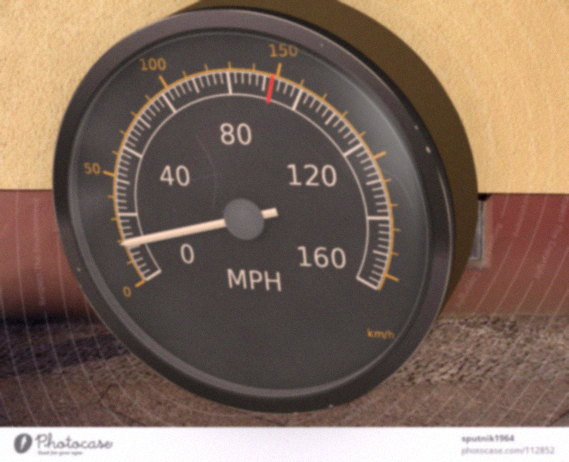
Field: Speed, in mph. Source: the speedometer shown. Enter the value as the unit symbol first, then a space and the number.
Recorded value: mph 12
